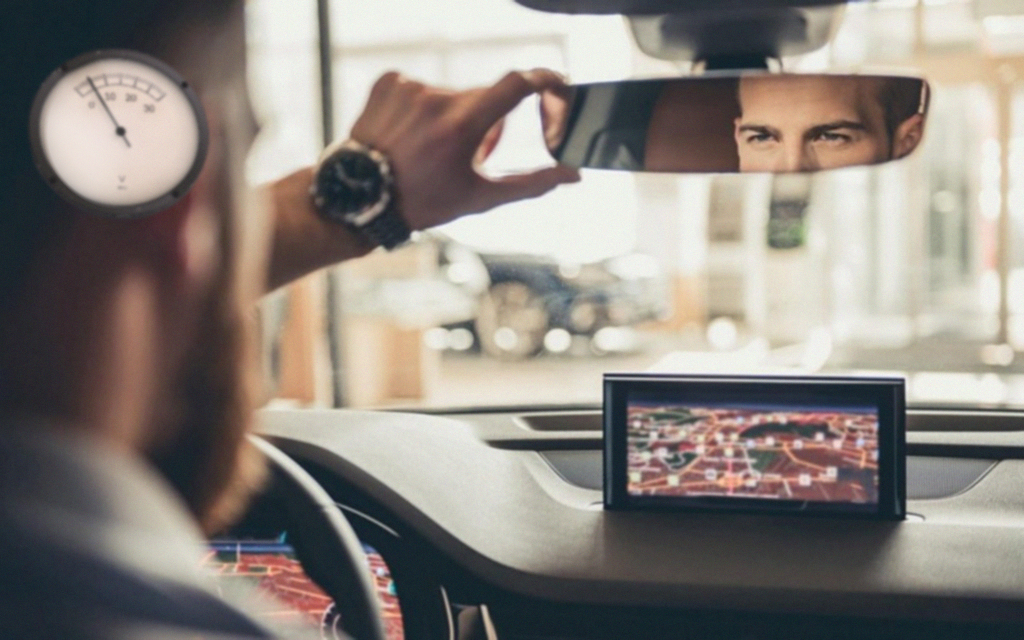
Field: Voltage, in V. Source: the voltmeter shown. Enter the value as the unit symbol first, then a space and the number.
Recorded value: V 5
